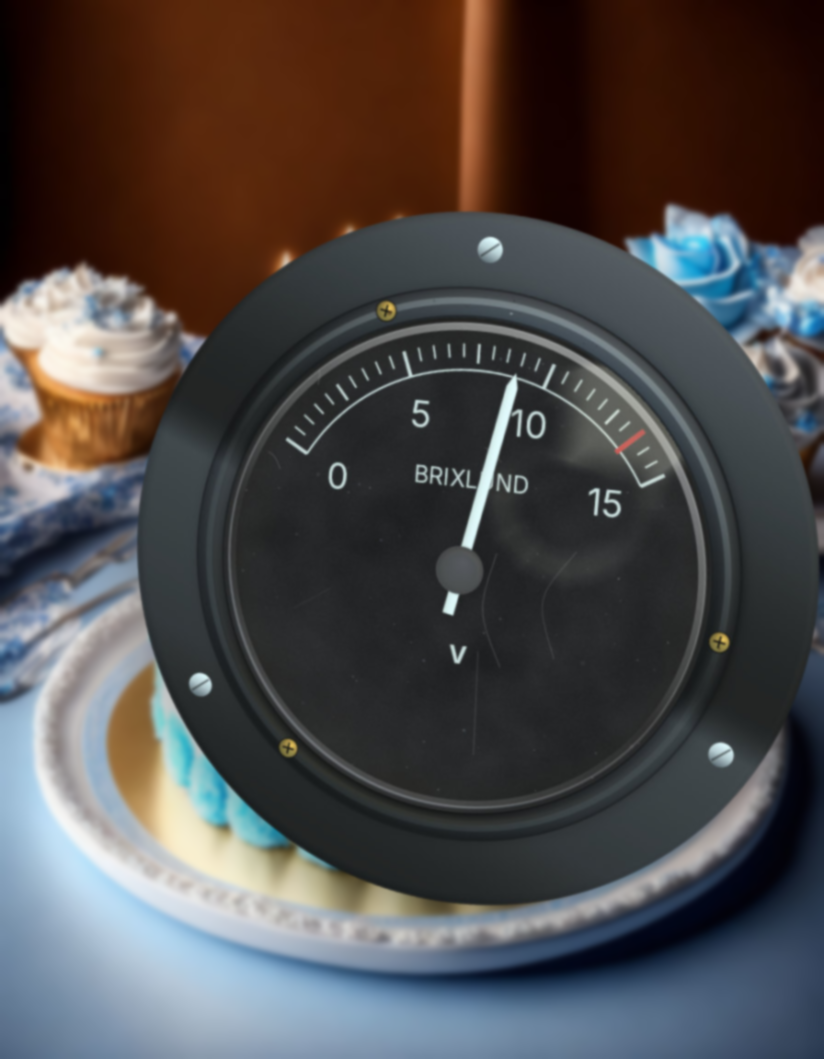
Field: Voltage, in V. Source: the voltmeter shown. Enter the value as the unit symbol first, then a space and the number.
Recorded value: V 9
